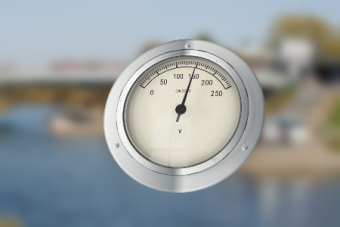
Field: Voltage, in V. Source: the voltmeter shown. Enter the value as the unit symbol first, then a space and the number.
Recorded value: V 150
